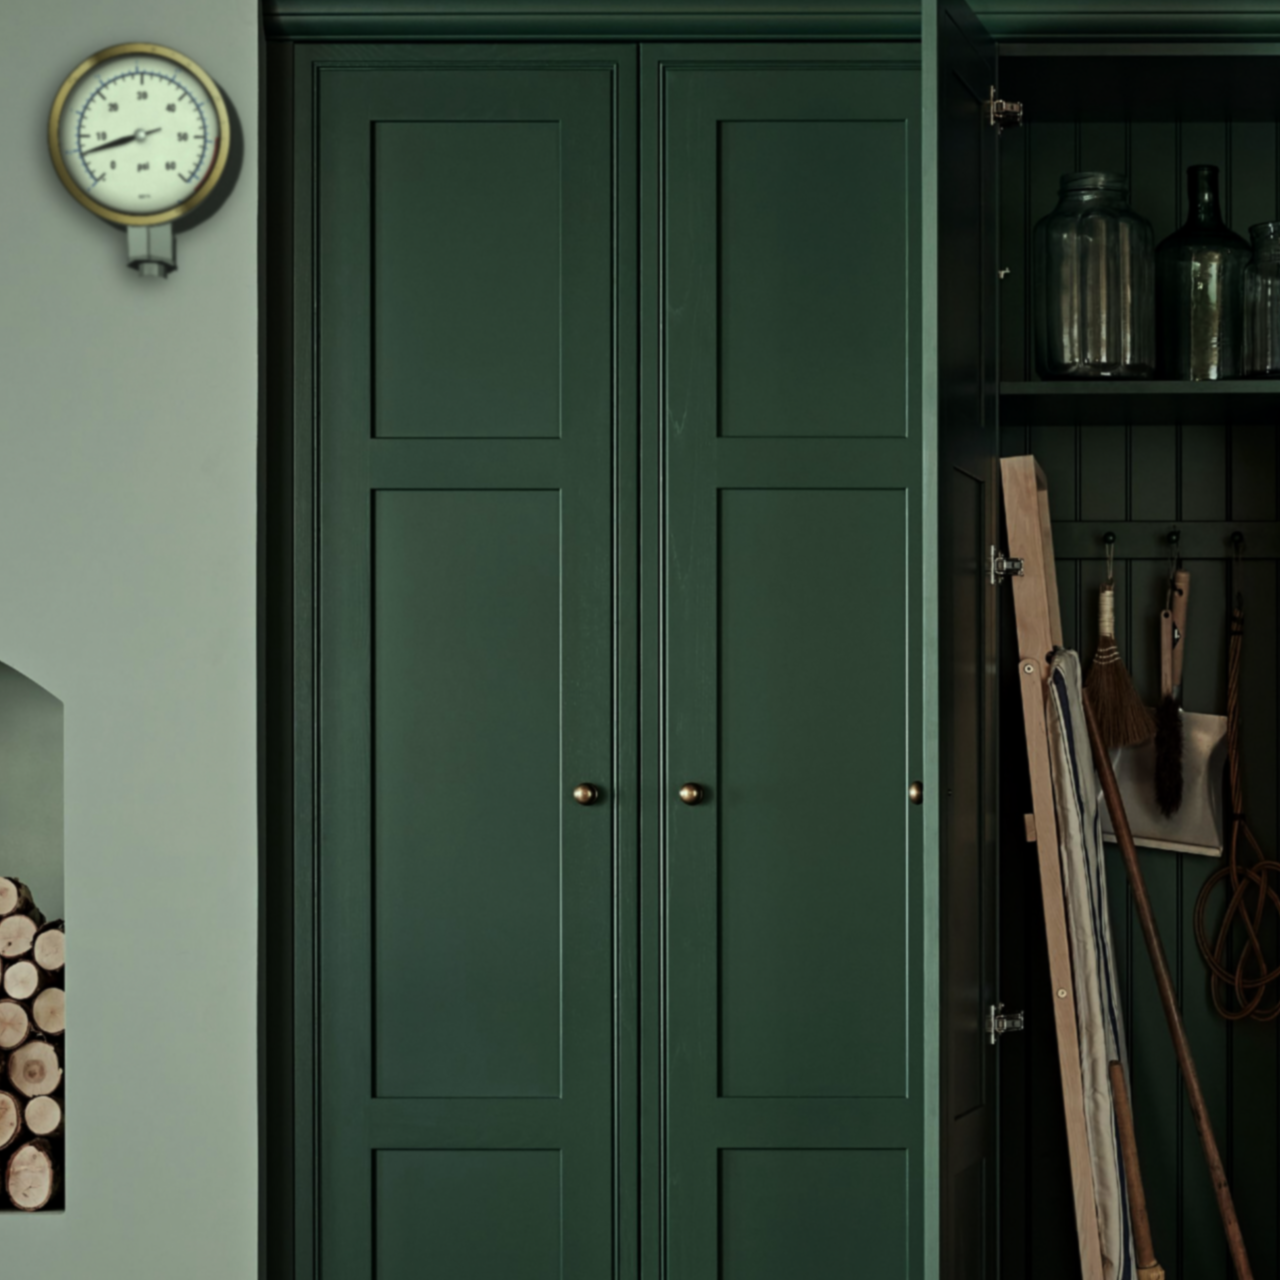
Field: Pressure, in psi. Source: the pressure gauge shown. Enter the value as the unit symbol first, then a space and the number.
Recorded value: psi 6
